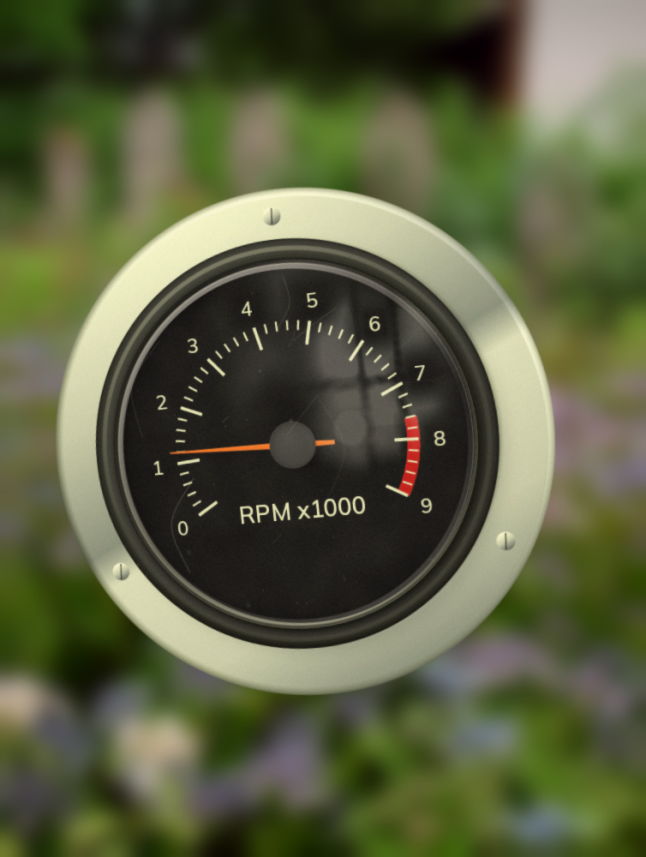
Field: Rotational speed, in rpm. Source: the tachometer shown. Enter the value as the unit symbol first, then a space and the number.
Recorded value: rpm 1200
